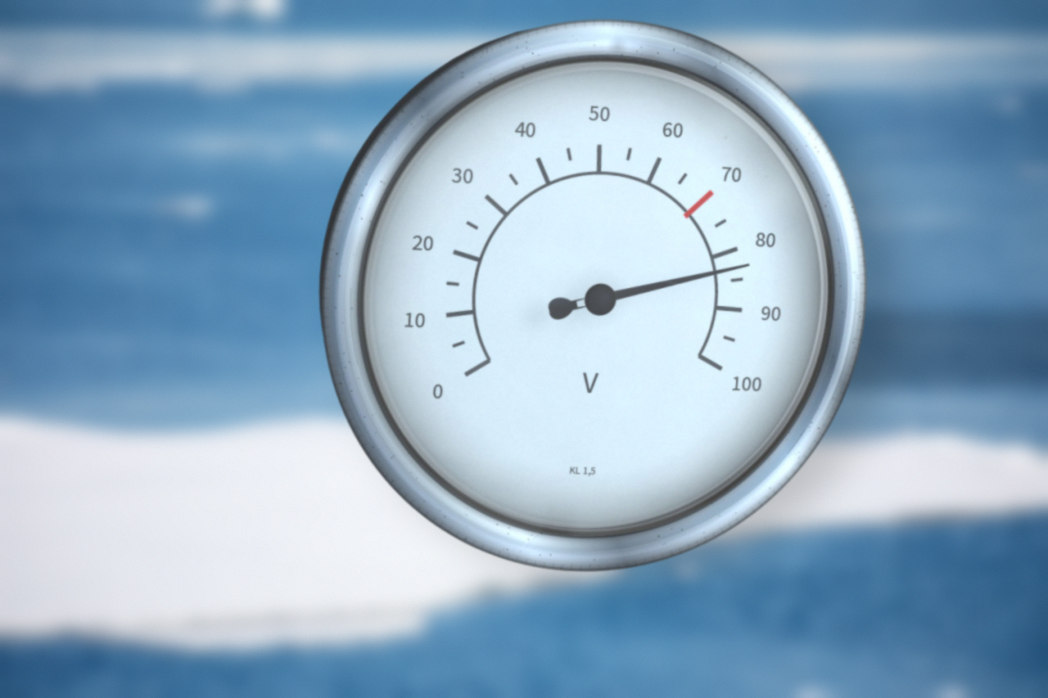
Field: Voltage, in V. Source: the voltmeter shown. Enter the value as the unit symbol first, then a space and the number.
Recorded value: V 82.5
